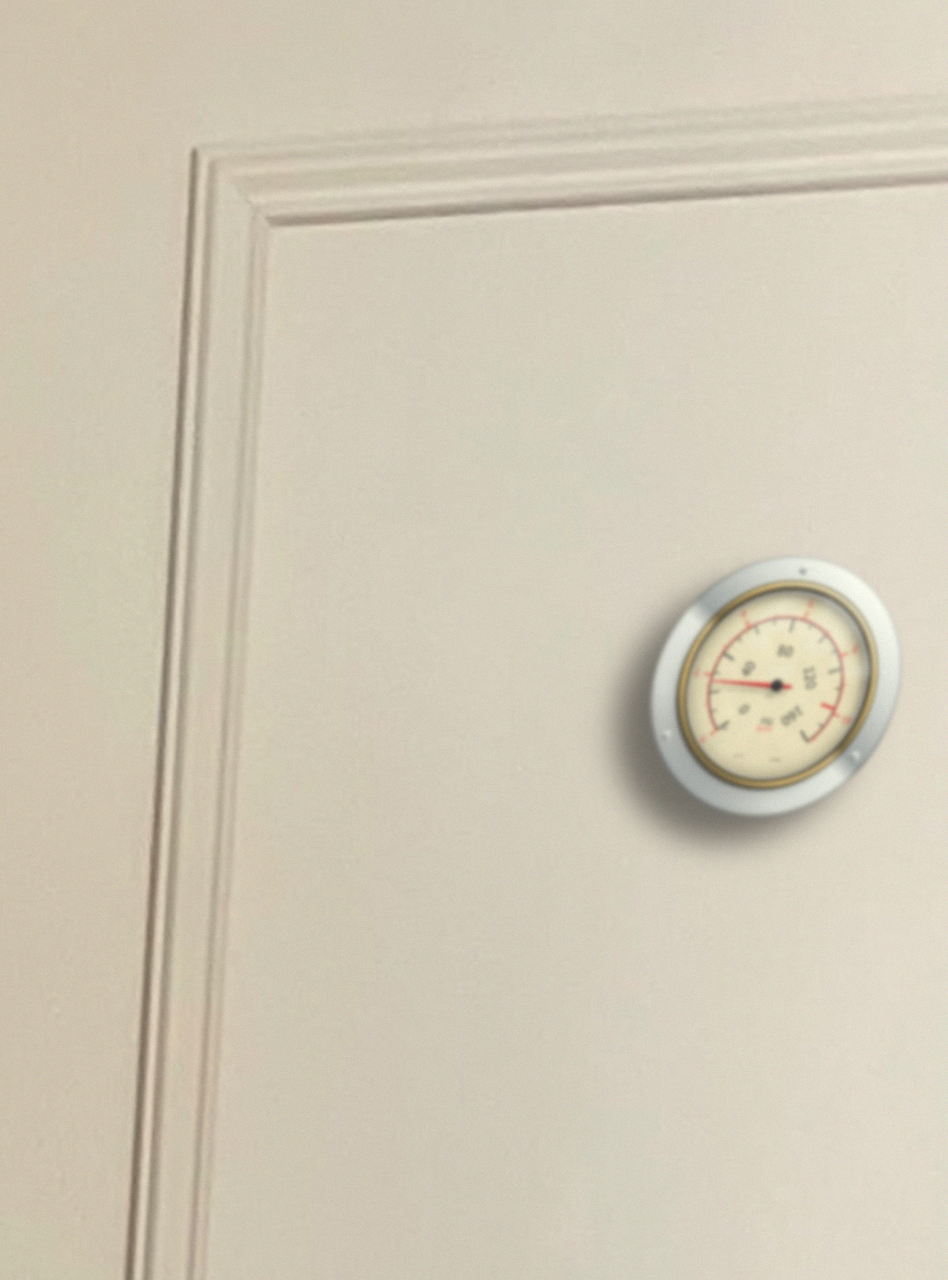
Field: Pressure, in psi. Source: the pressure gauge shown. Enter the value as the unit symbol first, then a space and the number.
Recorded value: psi 25
